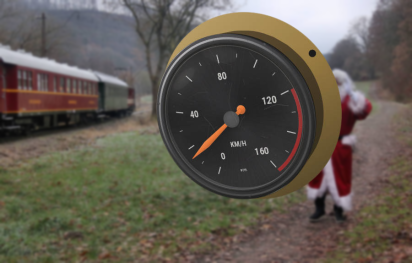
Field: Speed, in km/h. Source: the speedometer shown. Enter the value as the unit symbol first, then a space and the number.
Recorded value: km/h 15
